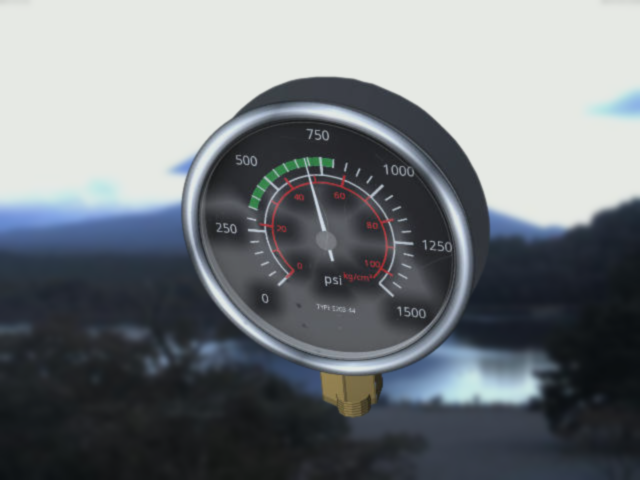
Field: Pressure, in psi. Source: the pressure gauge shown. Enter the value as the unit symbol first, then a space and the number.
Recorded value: psi 700
